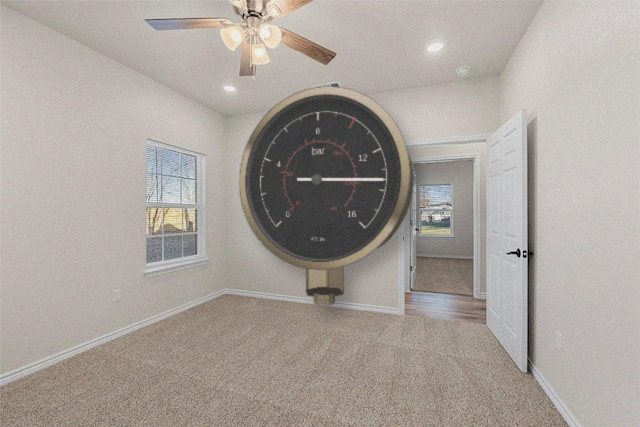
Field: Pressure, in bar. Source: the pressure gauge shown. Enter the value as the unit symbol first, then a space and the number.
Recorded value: bar 13.5
